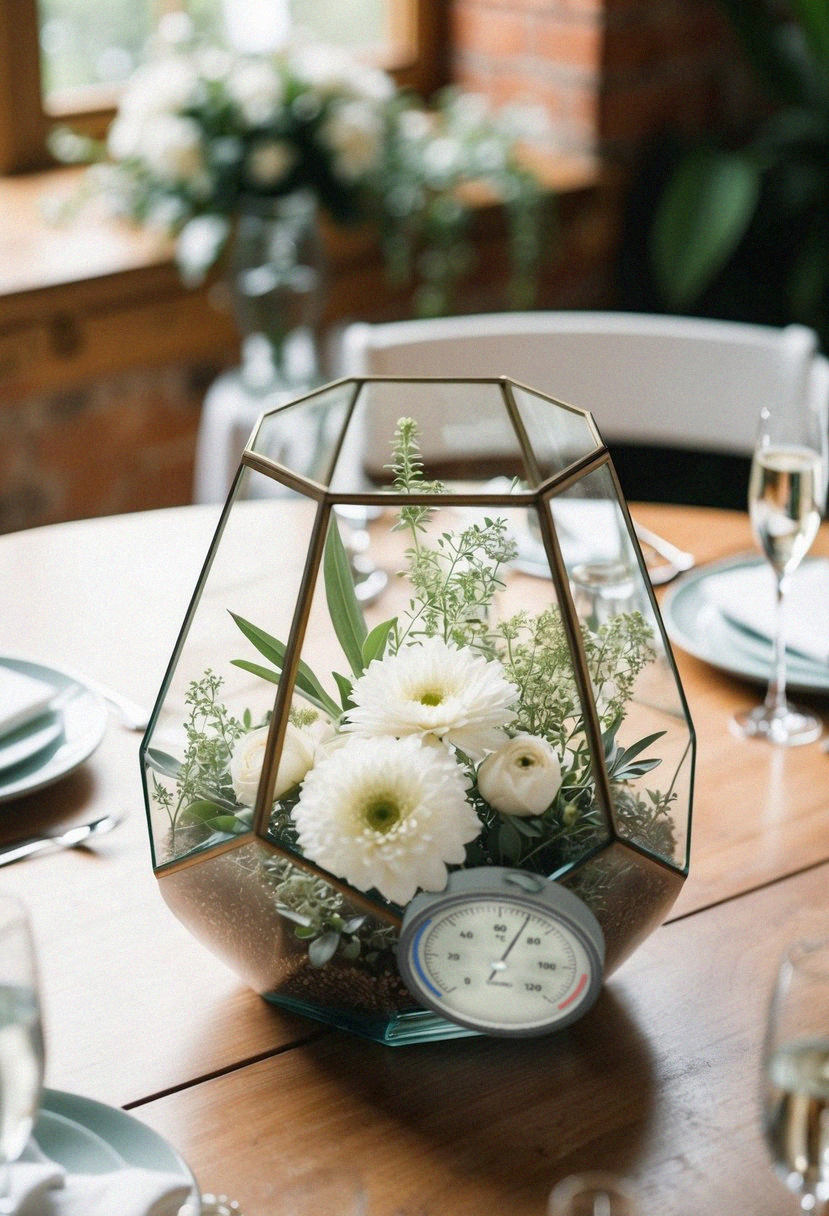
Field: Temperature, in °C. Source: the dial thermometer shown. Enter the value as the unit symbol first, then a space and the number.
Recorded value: °C 70
